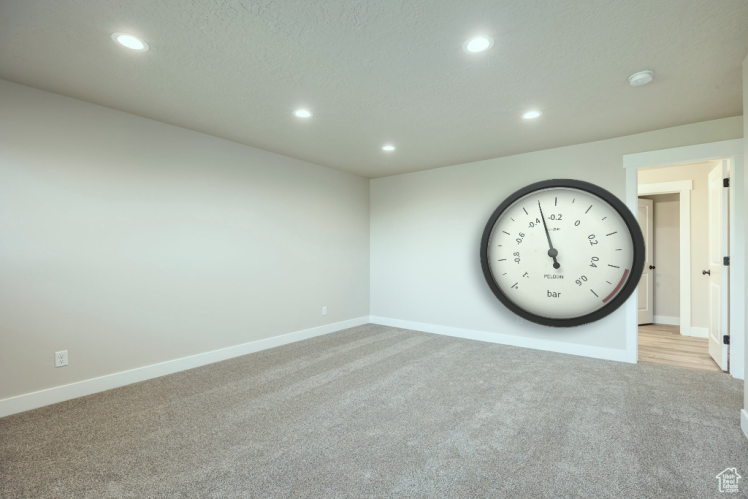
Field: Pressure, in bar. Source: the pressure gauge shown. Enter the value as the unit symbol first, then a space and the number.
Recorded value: bar -0.3
